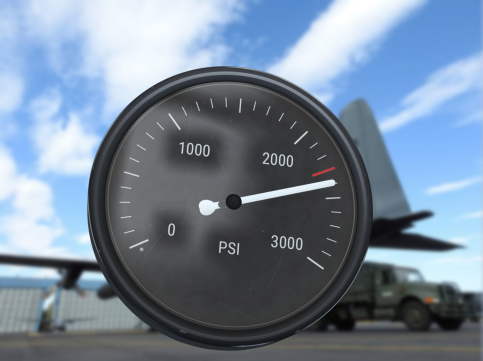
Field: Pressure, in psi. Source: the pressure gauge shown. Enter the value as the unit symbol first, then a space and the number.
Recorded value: psi 2400
